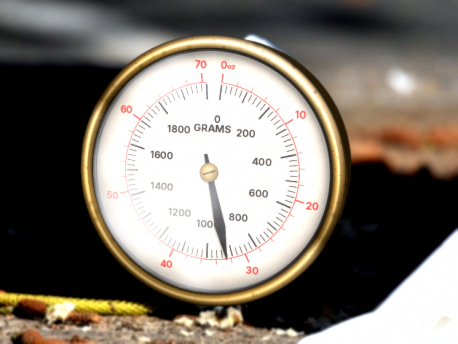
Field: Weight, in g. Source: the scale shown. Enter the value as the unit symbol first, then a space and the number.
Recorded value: g 920
